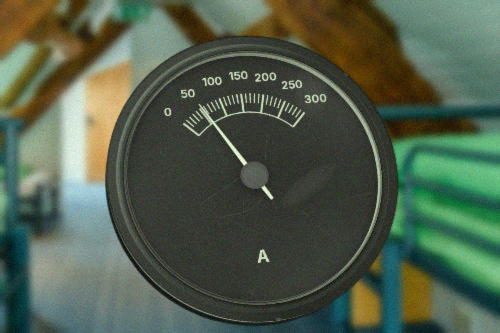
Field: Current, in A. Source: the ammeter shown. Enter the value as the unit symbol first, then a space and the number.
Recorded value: A 50
